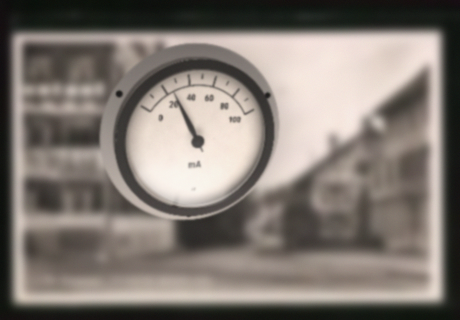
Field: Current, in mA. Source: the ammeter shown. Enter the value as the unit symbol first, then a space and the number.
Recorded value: mA 25
